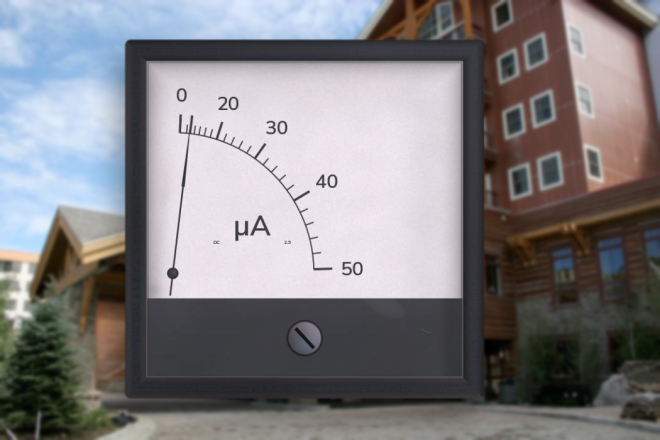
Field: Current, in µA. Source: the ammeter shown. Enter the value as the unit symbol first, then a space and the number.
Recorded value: µA 10
